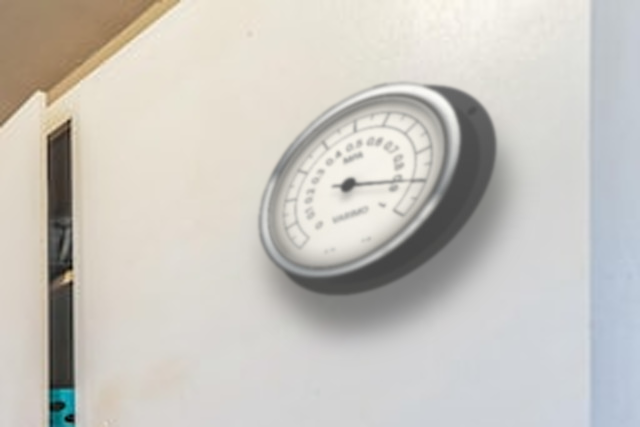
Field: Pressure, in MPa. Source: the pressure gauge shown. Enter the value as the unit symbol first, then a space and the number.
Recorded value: MPa 0.9
